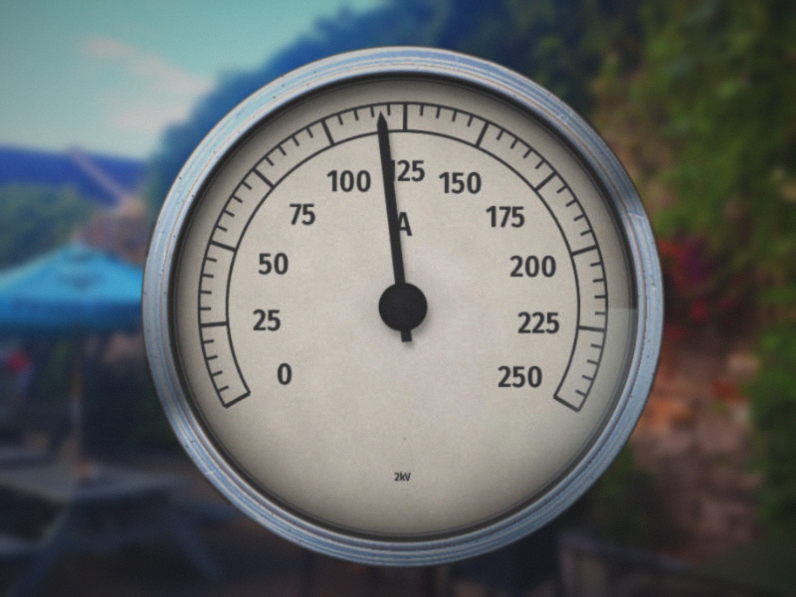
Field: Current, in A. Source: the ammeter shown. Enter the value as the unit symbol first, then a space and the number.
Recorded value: A 117.5
